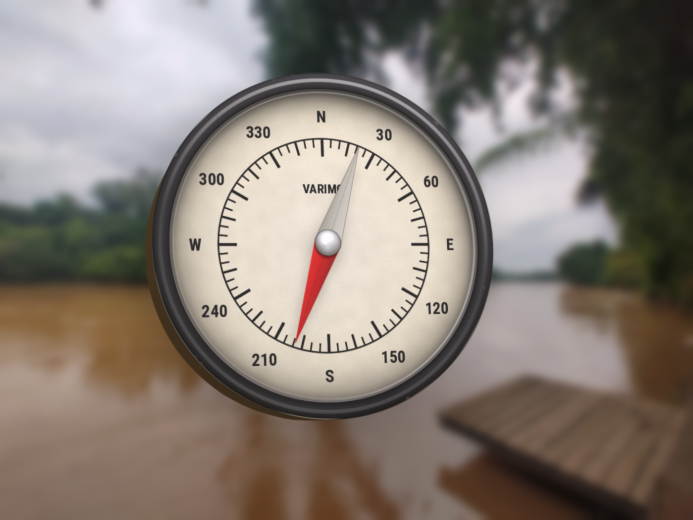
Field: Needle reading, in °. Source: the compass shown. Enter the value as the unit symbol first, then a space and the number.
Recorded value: ° 200
